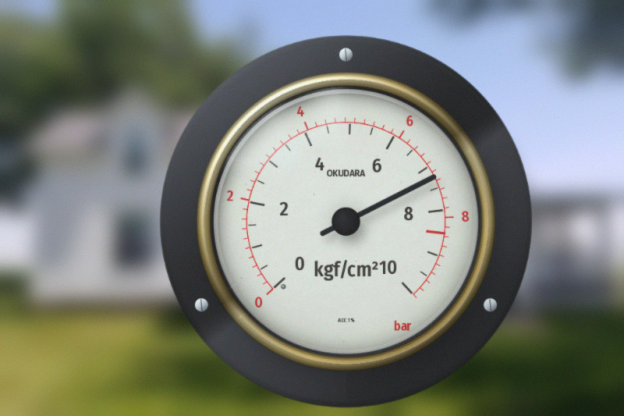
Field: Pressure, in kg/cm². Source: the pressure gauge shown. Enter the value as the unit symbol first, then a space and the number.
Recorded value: kg/cm² 7.25
